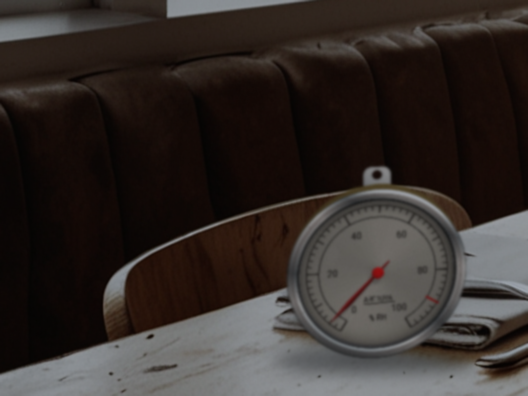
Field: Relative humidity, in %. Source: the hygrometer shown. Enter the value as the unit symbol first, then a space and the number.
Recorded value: % 4
